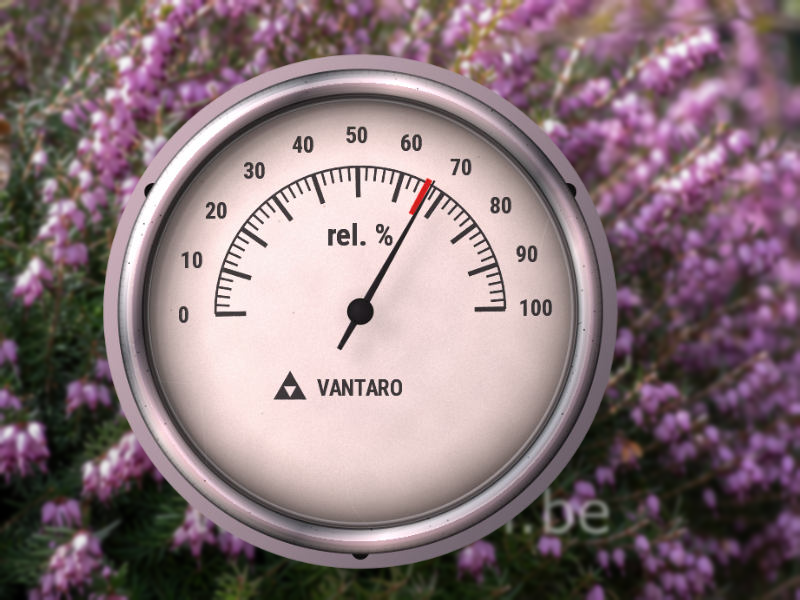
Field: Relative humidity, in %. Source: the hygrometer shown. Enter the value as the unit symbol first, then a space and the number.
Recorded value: % 67
